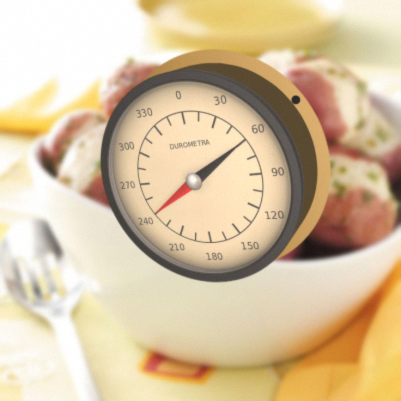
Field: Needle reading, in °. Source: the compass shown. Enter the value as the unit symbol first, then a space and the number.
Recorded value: ° 240
